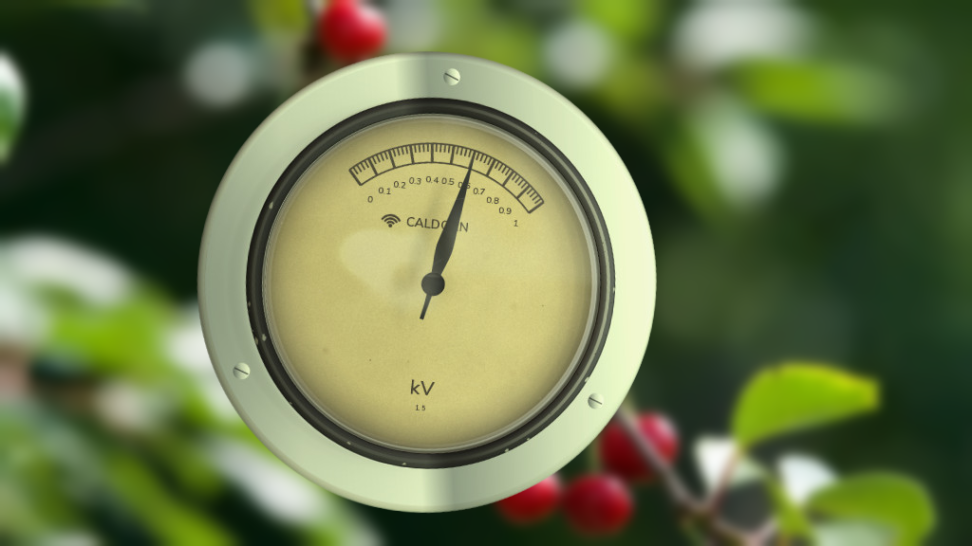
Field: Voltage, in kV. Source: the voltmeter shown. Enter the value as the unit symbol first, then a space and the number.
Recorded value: kV 0.6
